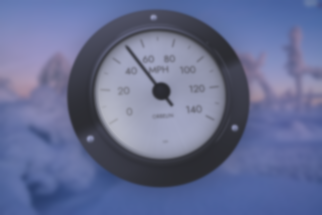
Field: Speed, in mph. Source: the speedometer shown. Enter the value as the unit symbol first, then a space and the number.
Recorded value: mph 50
